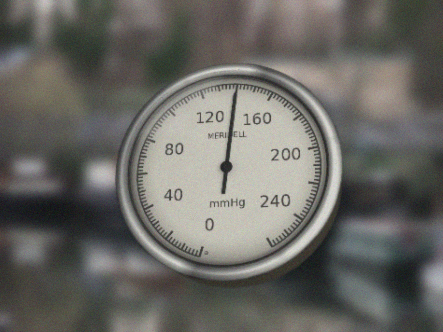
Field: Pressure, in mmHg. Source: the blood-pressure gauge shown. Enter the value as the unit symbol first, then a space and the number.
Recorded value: mmHg 140
